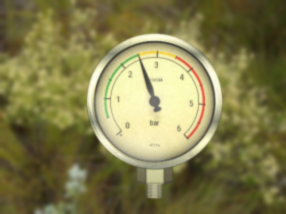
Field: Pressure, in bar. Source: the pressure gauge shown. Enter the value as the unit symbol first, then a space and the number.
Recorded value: bar 2.5
